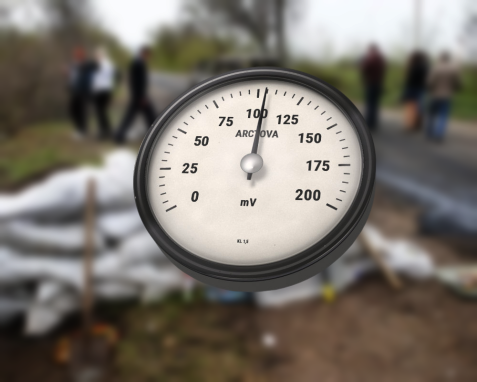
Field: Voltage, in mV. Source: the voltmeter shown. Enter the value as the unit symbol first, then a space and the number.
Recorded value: mV 105
